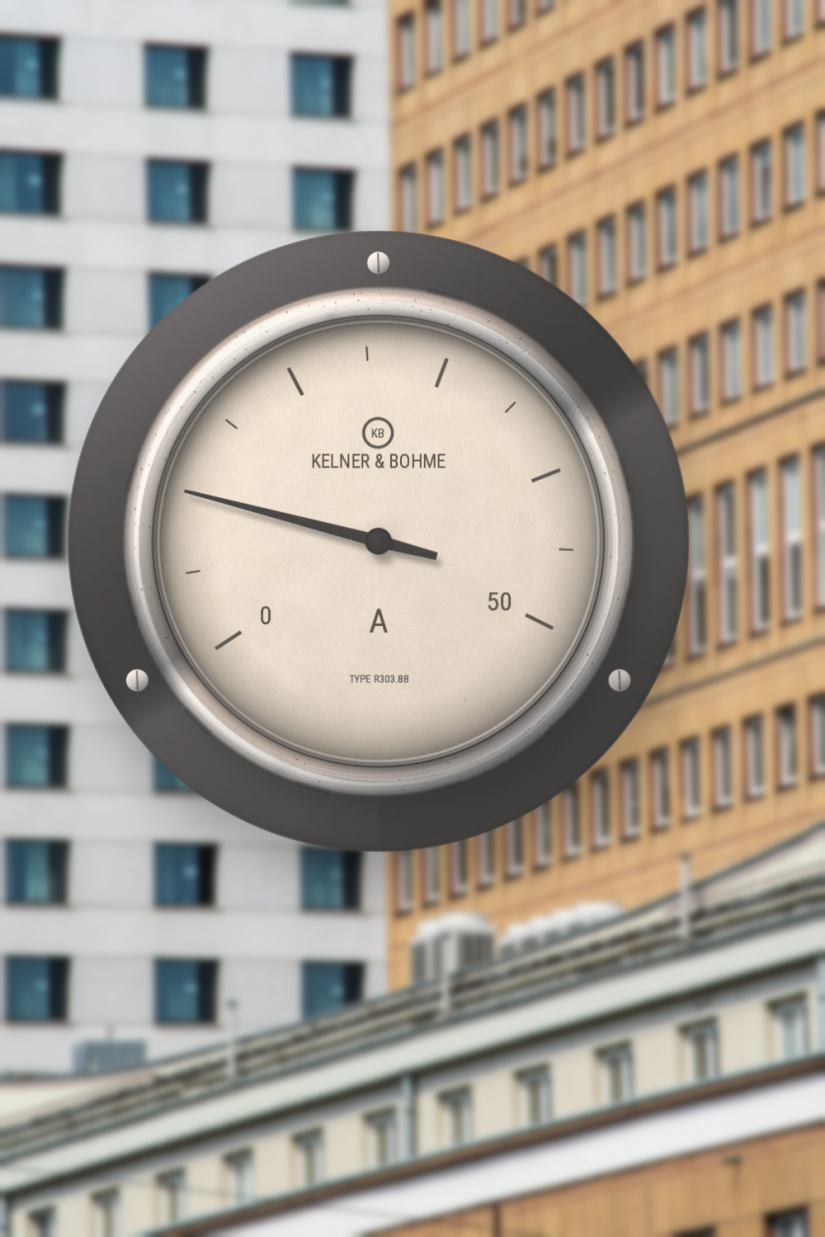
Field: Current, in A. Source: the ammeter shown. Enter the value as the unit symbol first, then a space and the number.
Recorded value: A 10
